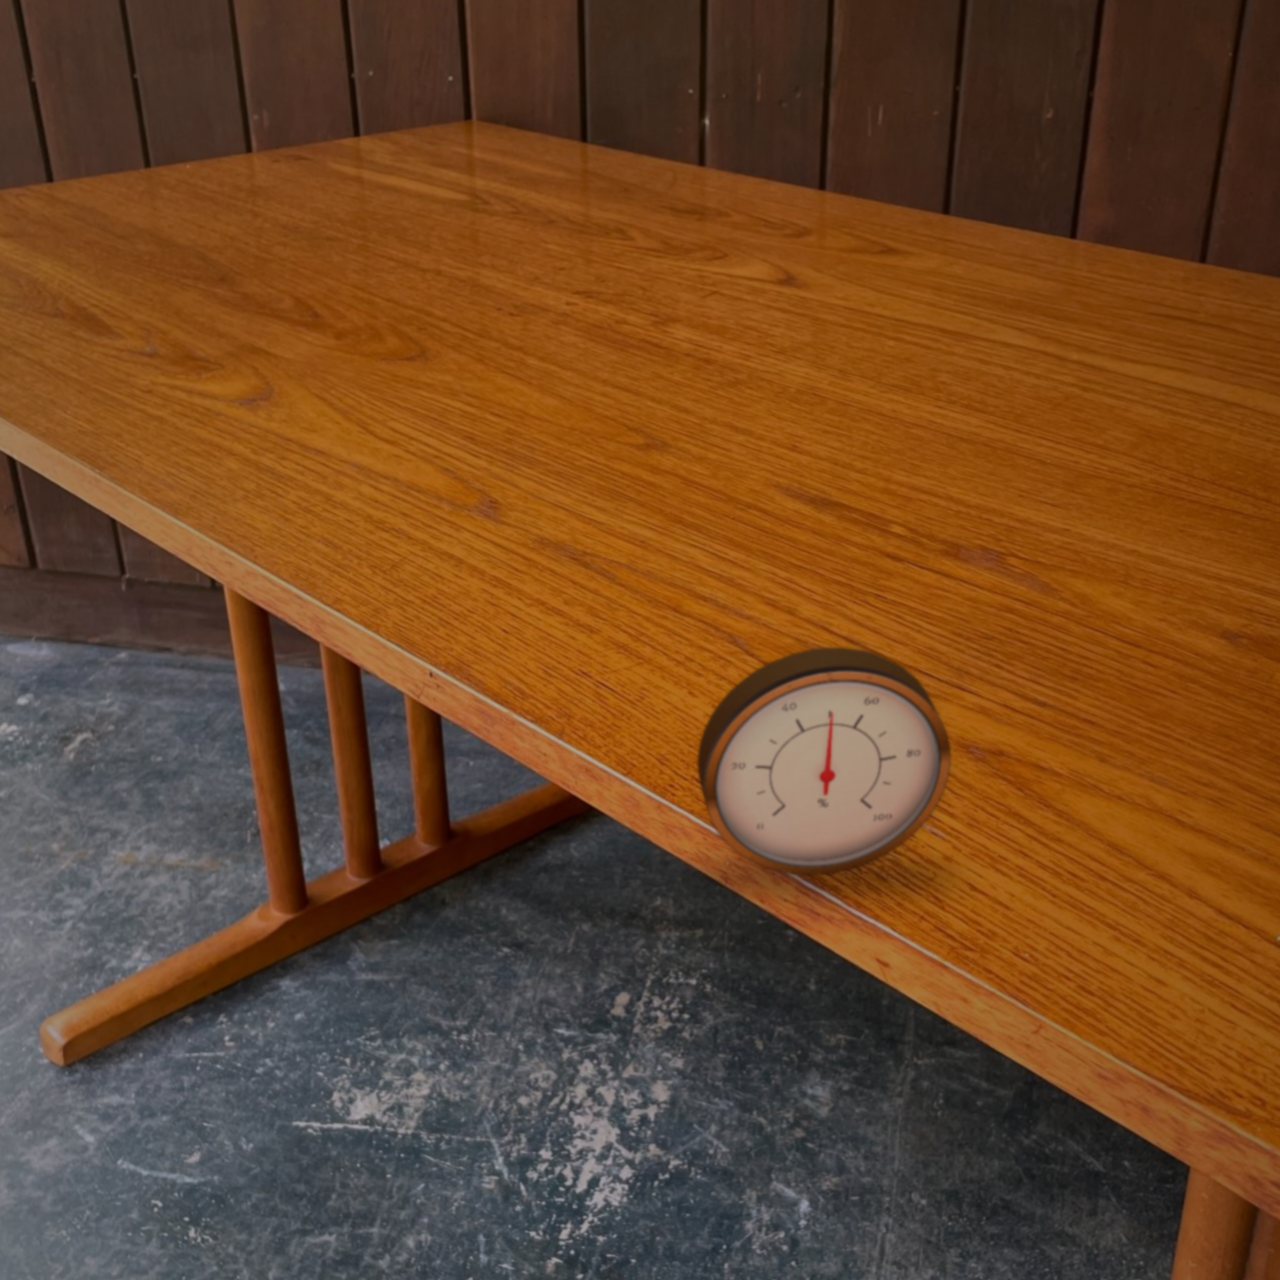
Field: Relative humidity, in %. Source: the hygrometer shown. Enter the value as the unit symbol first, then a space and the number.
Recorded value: % 50
